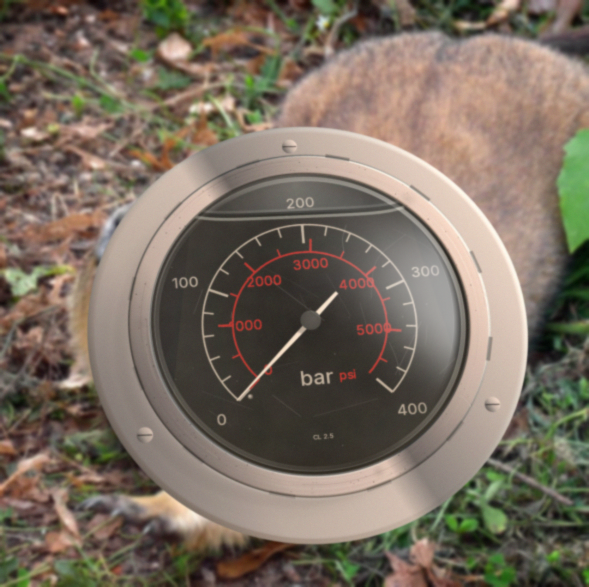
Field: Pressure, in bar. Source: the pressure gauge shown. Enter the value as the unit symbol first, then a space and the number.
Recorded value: bar 0
